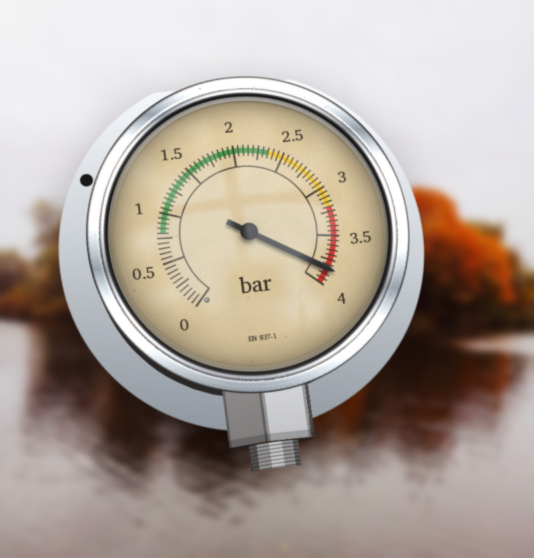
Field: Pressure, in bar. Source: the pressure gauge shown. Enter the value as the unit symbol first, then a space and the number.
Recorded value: bar 3.85
